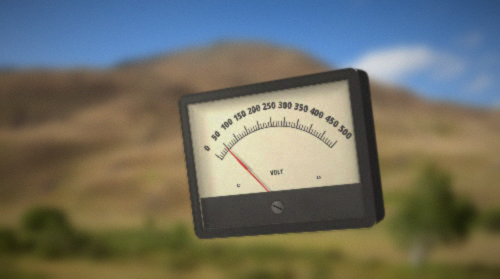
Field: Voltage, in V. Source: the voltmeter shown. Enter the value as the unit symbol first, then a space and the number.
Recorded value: V 50
